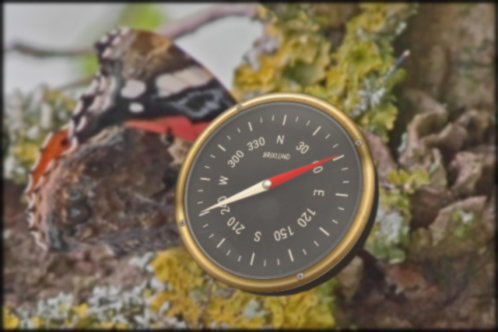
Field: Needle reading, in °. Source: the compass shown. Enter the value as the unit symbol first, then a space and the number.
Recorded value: ° 60
